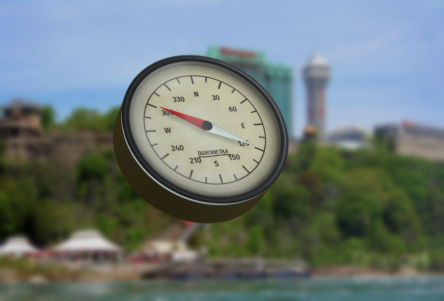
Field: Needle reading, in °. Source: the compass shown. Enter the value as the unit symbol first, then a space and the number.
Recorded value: ° 300
